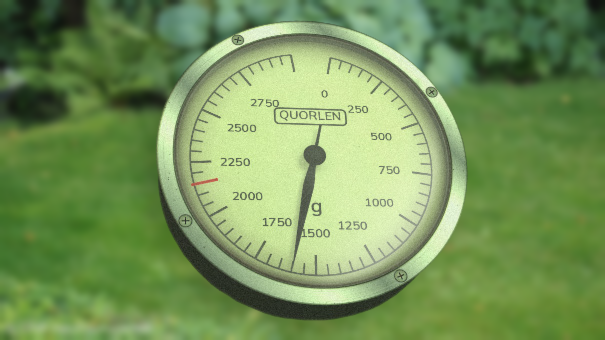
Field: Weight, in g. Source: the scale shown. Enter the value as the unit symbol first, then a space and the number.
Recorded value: g 1600
